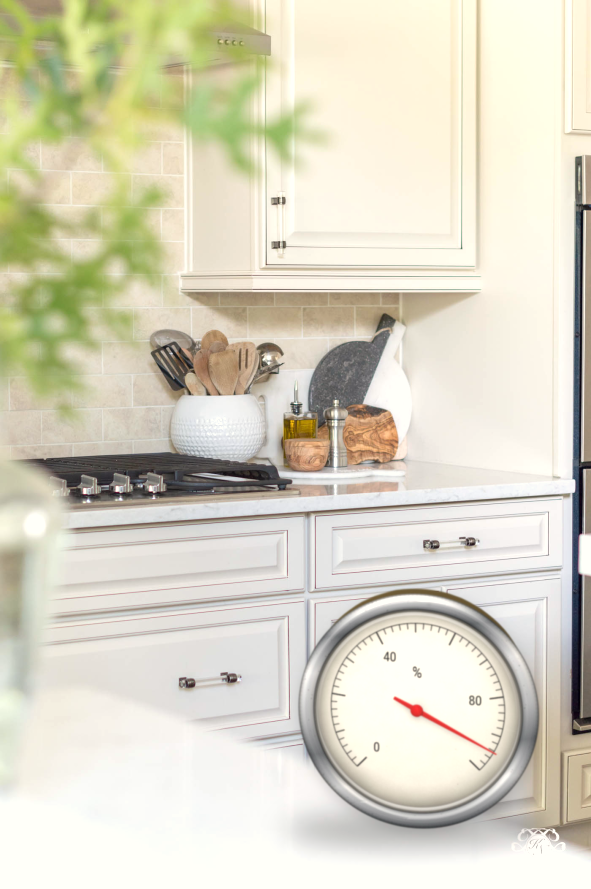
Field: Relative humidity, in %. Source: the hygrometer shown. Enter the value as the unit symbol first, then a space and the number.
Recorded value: % 94
